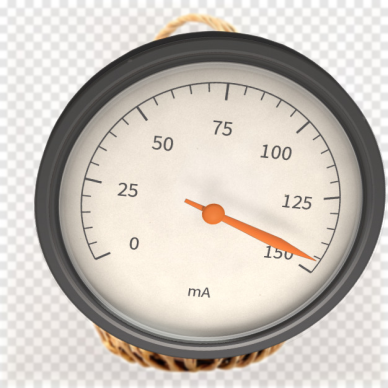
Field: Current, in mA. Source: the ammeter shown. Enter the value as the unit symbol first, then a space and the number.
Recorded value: mA 145
